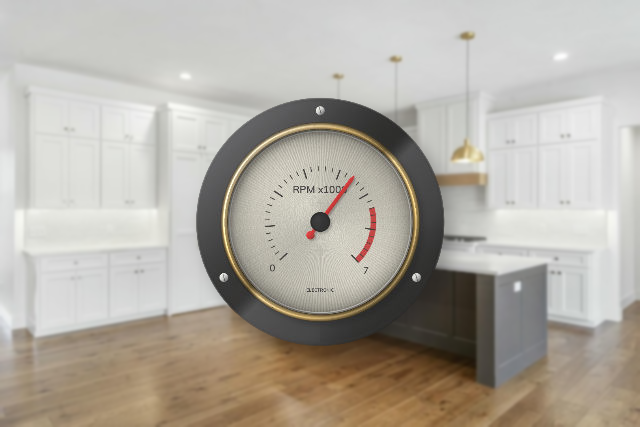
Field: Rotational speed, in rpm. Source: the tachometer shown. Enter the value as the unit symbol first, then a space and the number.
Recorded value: rpm 4400
